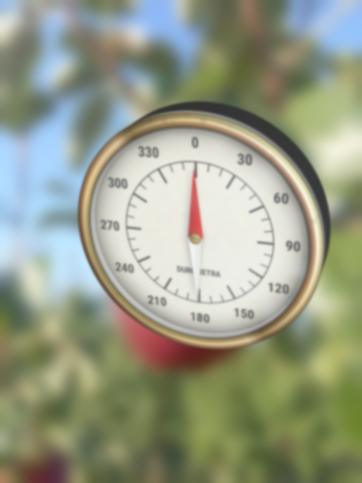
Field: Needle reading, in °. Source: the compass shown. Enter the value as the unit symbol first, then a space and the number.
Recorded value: ° 0
